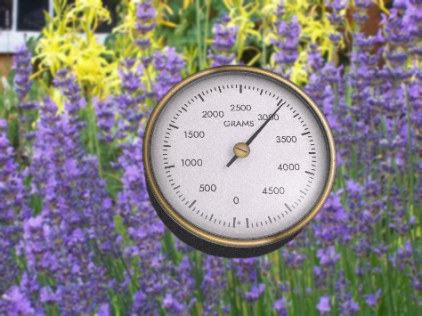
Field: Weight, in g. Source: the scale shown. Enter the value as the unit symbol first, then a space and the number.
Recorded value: g 3050
